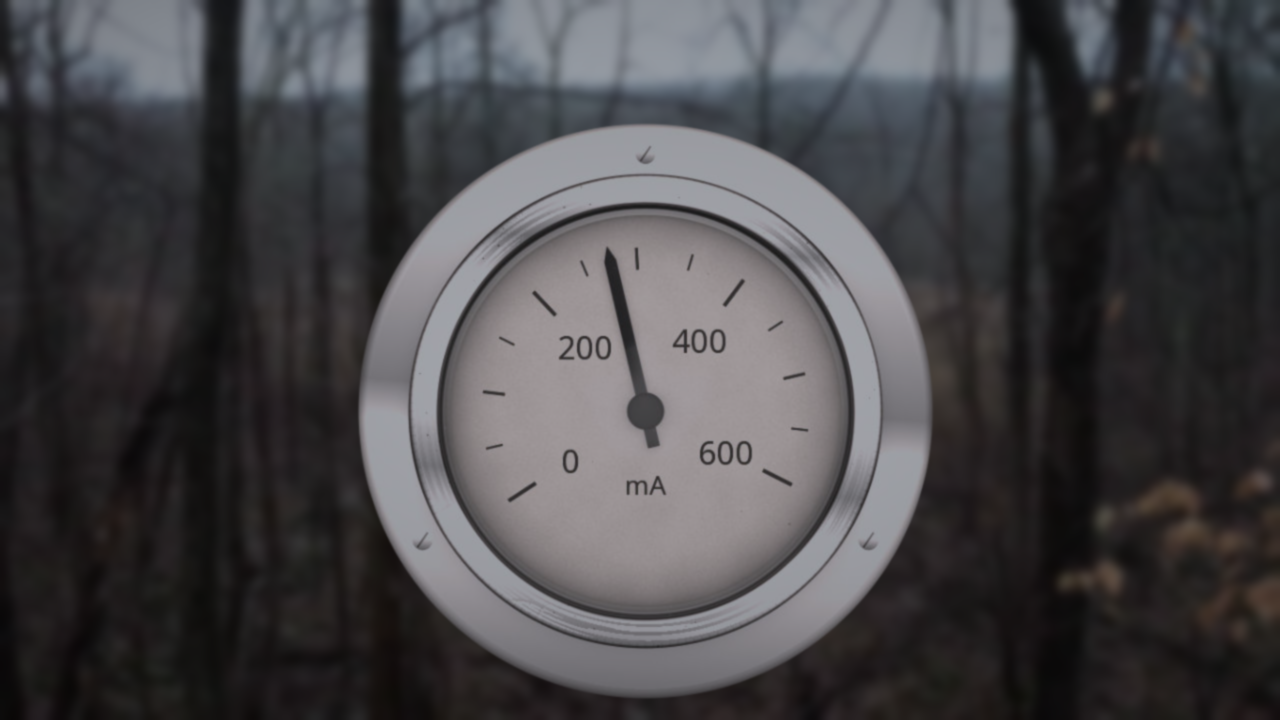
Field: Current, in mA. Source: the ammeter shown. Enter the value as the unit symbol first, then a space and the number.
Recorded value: mA 275
